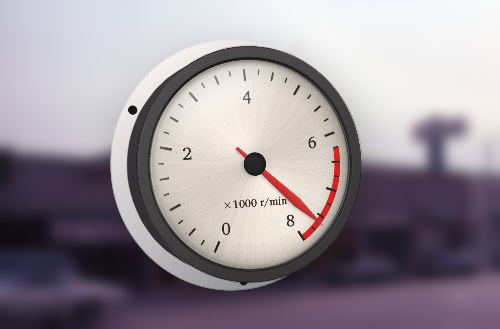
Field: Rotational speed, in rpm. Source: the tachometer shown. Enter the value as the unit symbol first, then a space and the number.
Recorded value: rpm 7625
